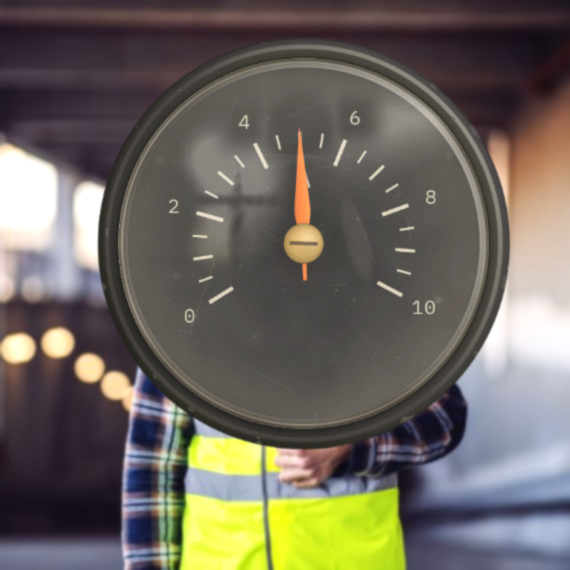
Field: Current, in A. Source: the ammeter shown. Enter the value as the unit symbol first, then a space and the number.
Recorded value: A 5
